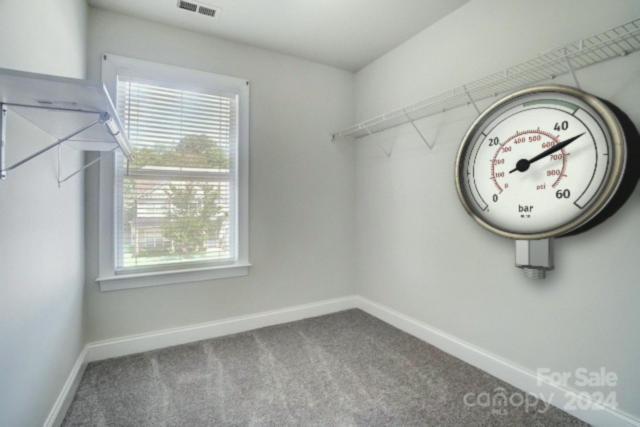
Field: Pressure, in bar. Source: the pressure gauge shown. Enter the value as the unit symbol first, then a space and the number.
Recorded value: bar 45
